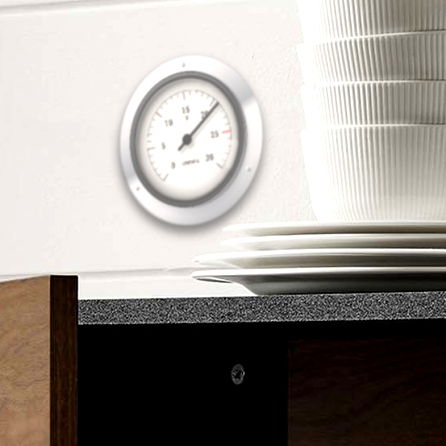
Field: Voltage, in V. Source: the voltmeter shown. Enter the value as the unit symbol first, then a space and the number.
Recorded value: V 21
